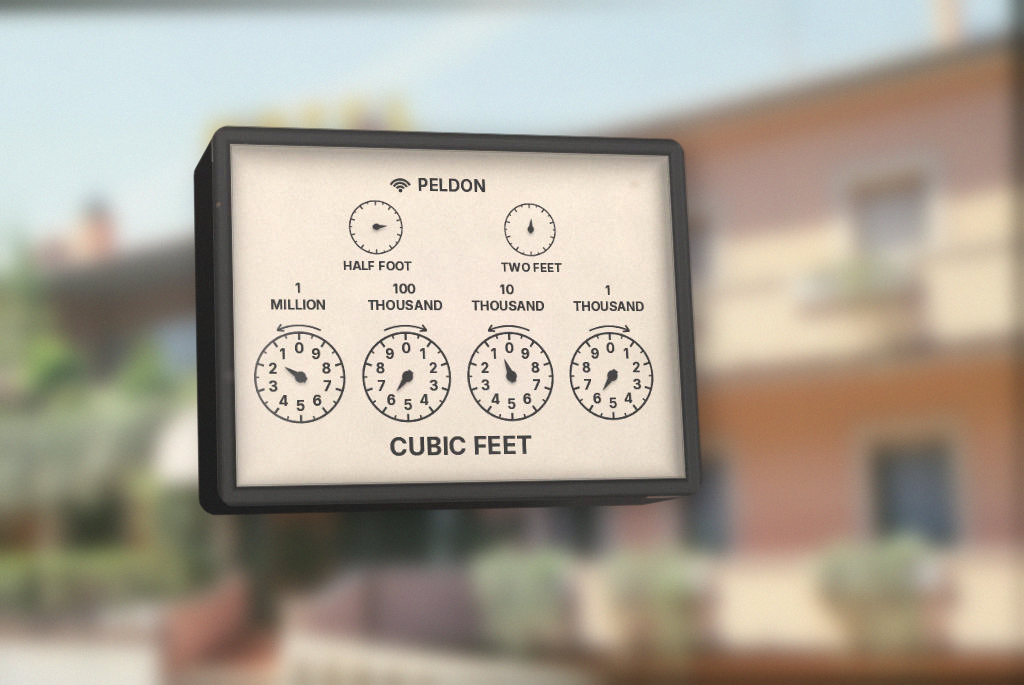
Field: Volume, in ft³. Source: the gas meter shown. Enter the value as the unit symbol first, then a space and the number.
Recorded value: ft³ 160600
